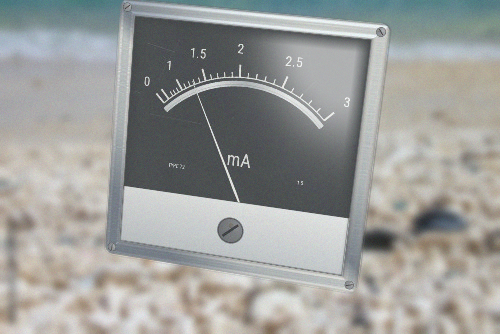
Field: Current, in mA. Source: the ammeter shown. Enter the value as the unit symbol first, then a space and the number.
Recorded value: mA 1.3
